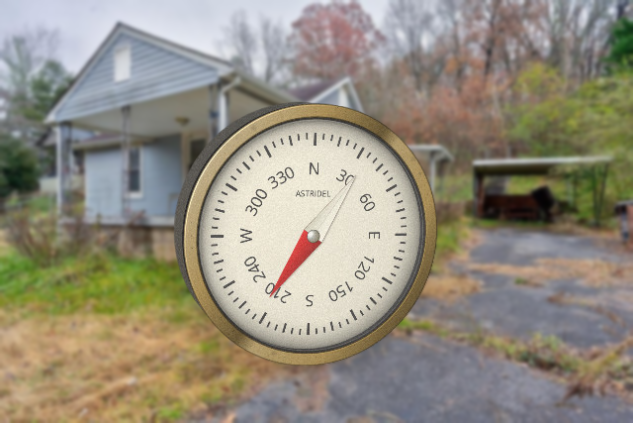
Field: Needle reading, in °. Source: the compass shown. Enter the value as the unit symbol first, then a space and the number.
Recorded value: ° 215
